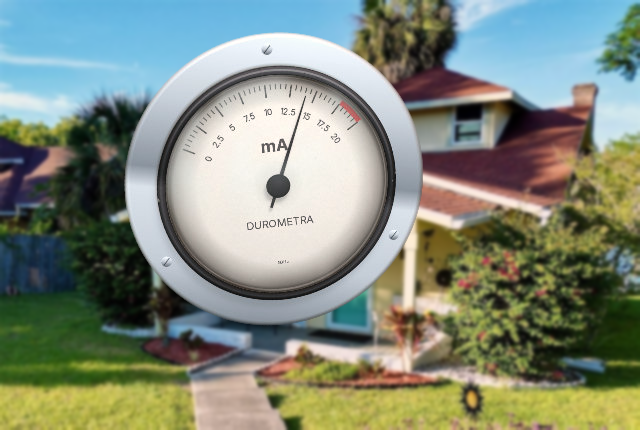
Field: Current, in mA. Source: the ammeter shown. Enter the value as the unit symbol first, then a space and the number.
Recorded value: mA 14
